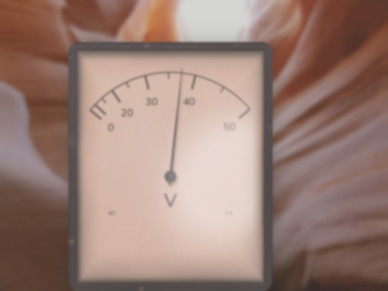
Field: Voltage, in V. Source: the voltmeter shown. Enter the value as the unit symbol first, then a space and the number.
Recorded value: V 37.5
